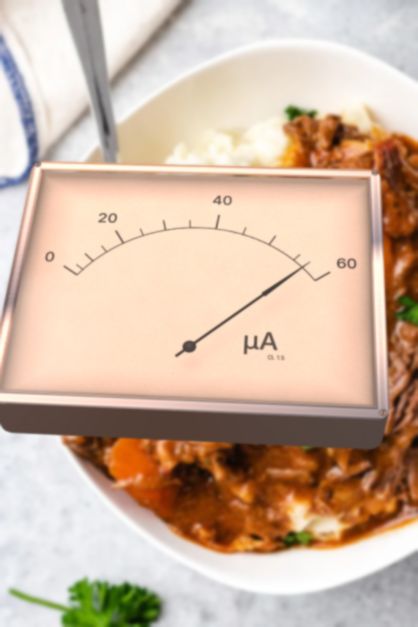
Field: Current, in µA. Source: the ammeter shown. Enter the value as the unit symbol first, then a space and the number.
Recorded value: µA 57.5
